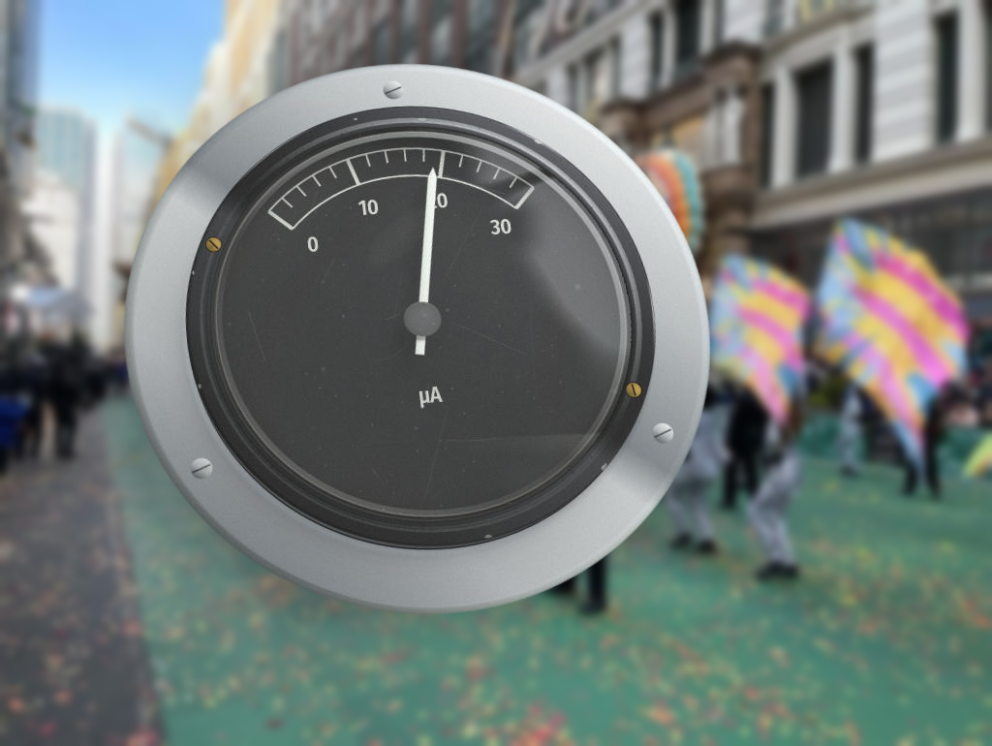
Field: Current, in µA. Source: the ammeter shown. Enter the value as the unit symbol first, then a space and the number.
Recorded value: µA 19
